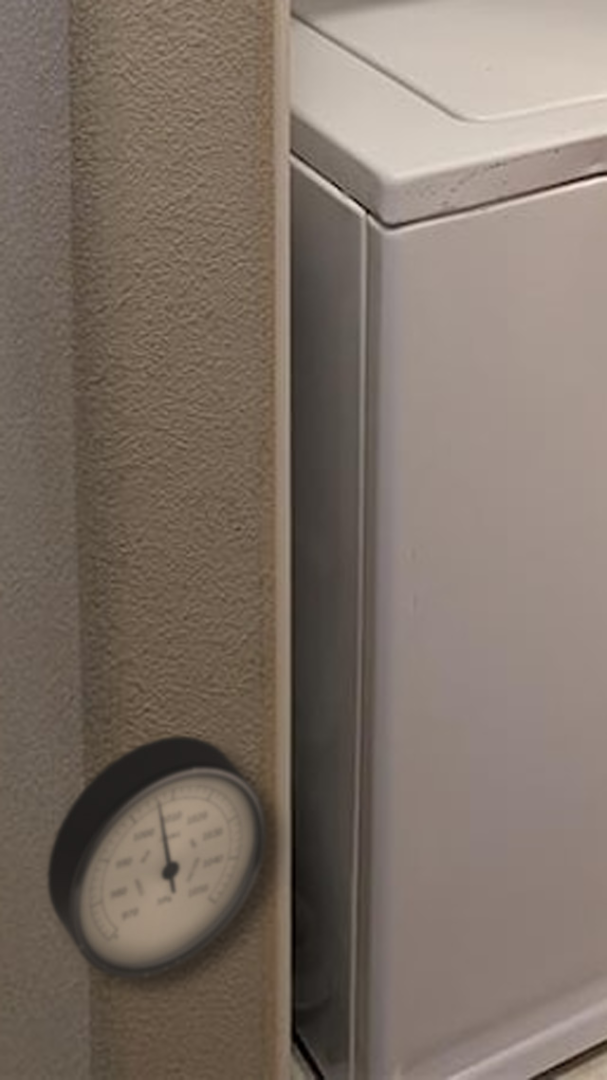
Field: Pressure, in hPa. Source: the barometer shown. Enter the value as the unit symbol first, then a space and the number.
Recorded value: hPa 1006
